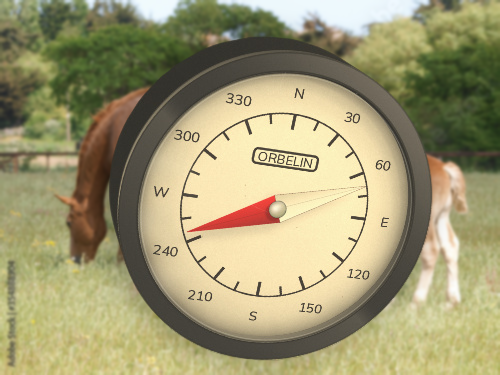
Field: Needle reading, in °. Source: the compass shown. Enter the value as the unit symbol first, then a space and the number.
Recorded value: ° 247.5
